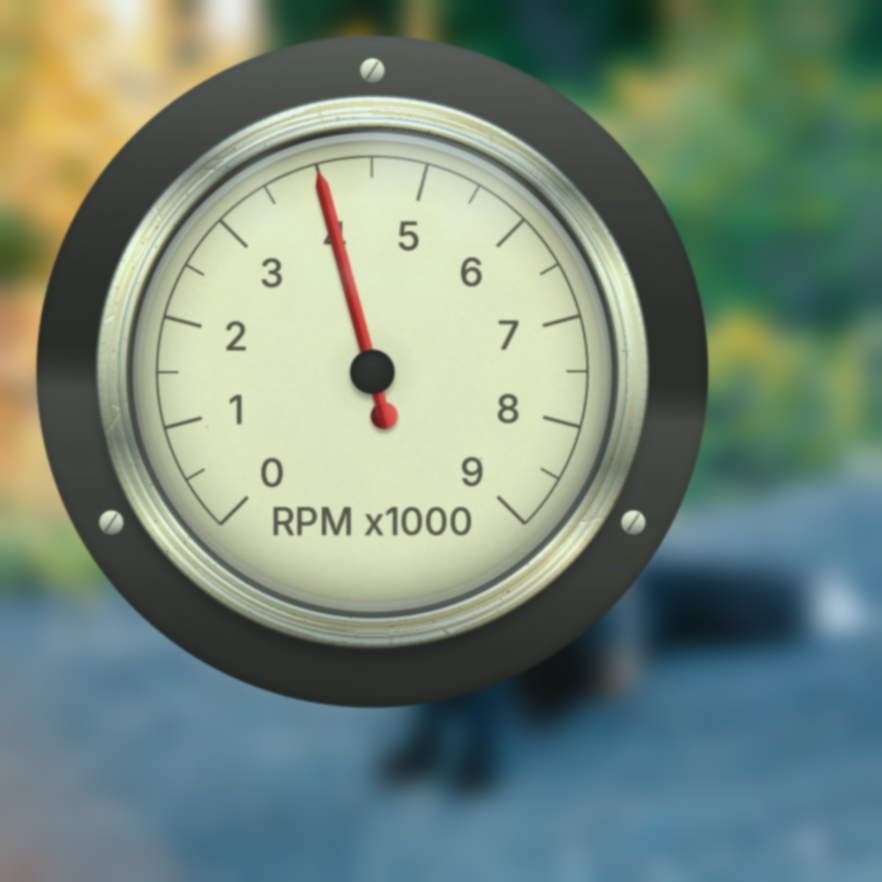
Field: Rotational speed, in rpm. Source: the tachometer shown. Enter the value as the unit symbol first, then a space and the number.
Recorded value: rpm 4000
